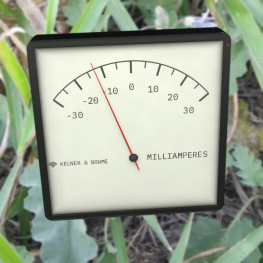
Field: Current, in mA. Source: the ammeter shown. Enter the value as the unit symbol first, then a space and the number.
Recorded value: mA -12.5
